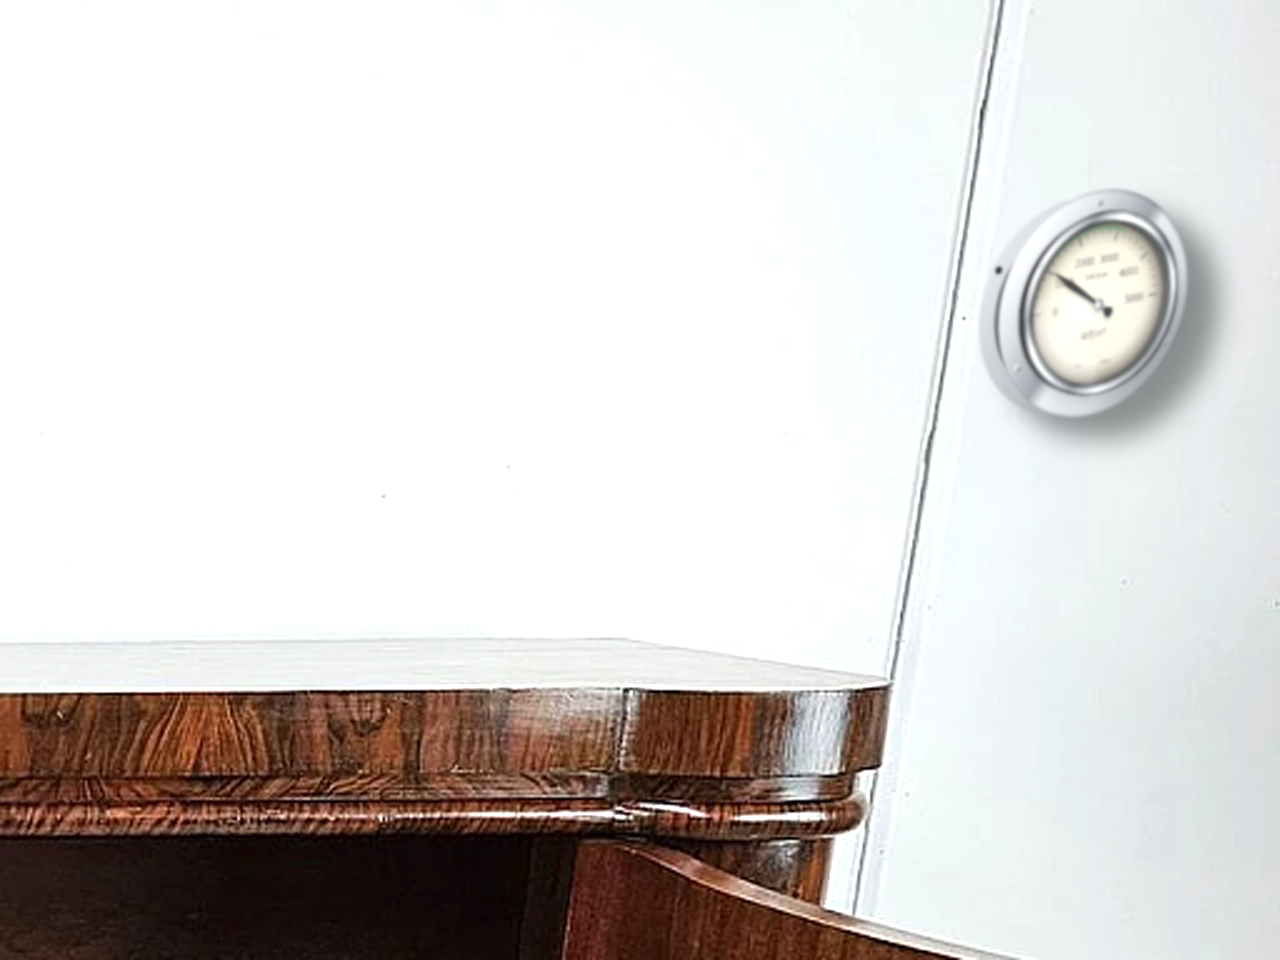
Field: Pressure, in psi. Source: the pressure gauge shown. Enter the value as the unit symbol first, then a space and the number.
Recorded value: psi 1000
